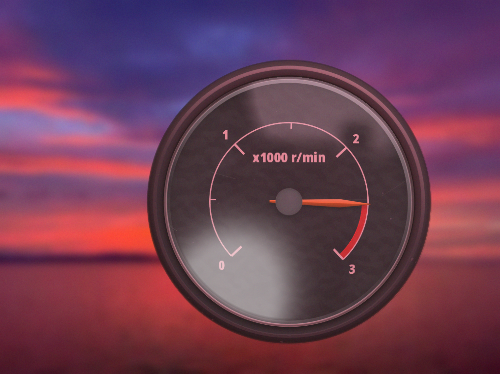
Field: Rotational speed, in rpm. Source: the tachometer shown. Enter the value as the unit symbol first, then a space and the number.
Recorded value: rpm 2500
